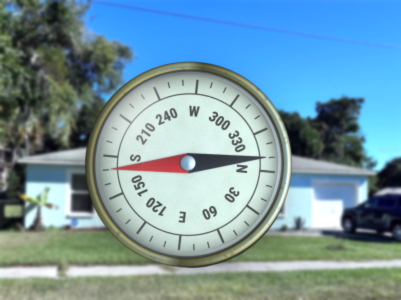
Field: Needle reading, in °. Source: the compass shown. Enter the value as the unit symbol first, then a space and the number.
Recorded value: ° 170
